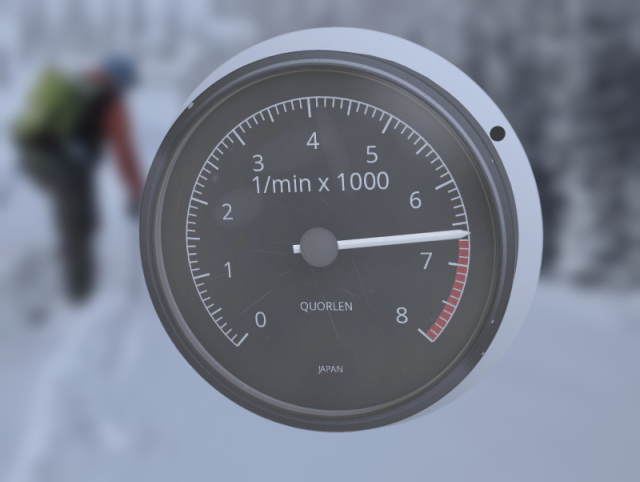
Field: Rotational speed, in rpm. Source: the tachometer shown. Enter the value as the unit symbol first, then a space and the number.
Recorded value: rpm 6600
